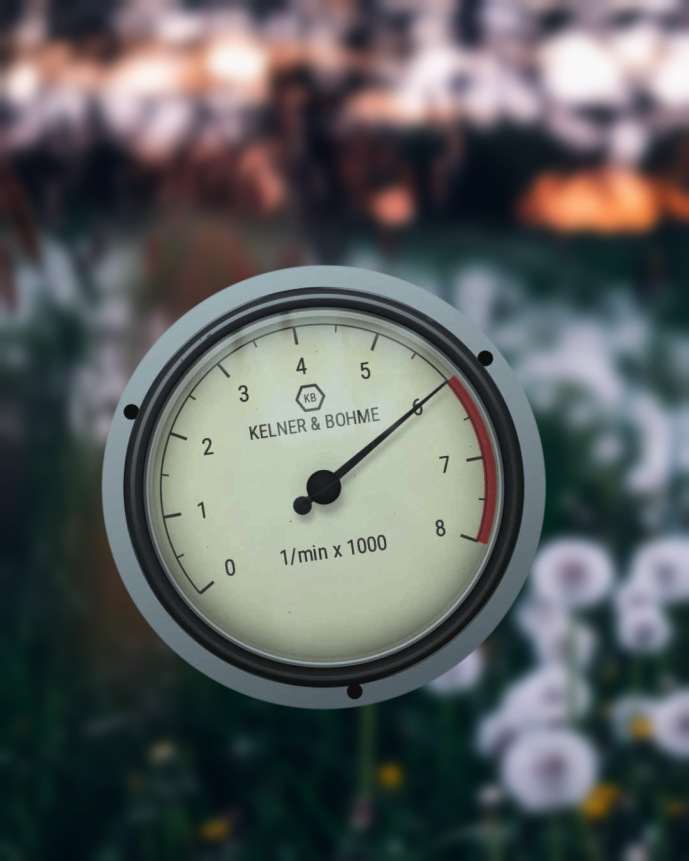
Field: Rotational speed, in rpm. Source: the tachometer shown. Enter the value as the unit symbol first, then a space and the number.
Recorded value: rpm 6000
